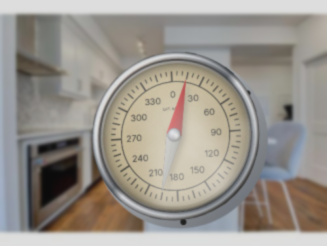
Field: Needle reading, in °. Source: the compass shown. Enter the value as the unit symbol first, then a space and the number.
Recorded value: ° 15
